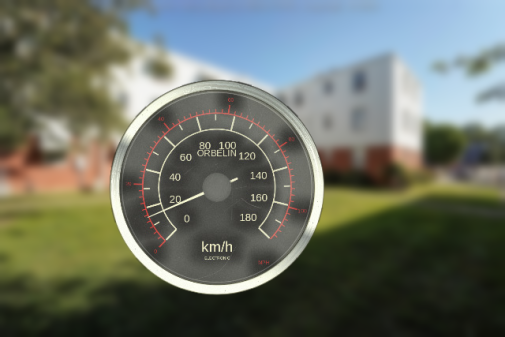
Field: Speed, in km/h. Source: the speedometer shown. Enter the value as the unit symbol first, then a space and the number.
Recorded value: km/h 15
